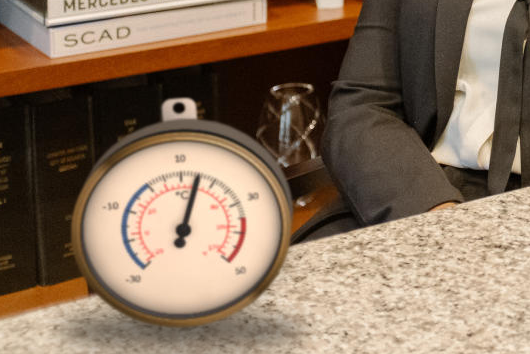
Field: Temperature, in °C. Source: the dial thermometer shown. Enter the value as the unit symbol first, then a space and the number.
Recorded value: °C 15
